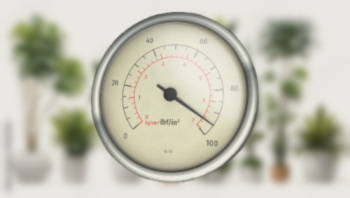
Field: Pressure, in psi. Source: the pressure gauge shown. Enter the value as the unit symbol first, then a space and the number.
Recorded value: psi 95
